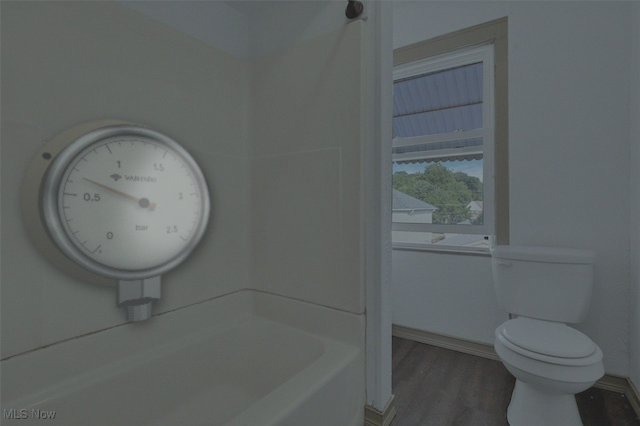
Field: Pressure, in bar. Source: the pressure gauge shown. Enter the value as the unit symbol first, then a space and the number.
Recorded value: bar 0.65
